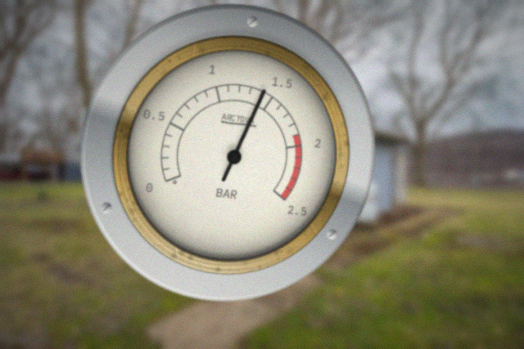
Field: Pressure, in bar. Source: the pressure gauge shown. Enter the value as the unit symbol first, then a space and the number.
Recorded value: bar 1.4
